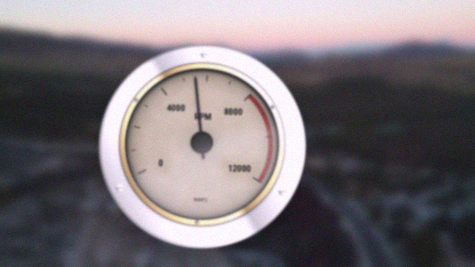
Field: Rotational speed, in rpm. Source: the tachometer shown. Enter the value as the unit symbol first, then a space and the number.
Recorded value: rpm 5500
